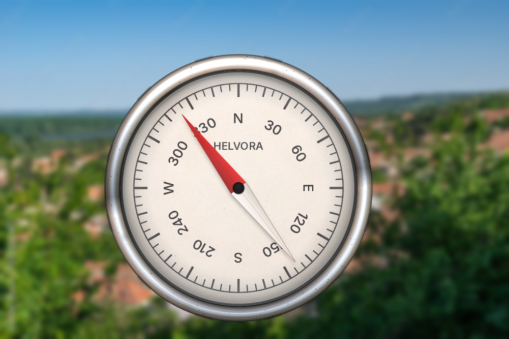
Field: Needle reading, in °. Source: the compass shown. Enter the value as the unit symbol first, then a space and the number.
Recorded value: ° 322.5
